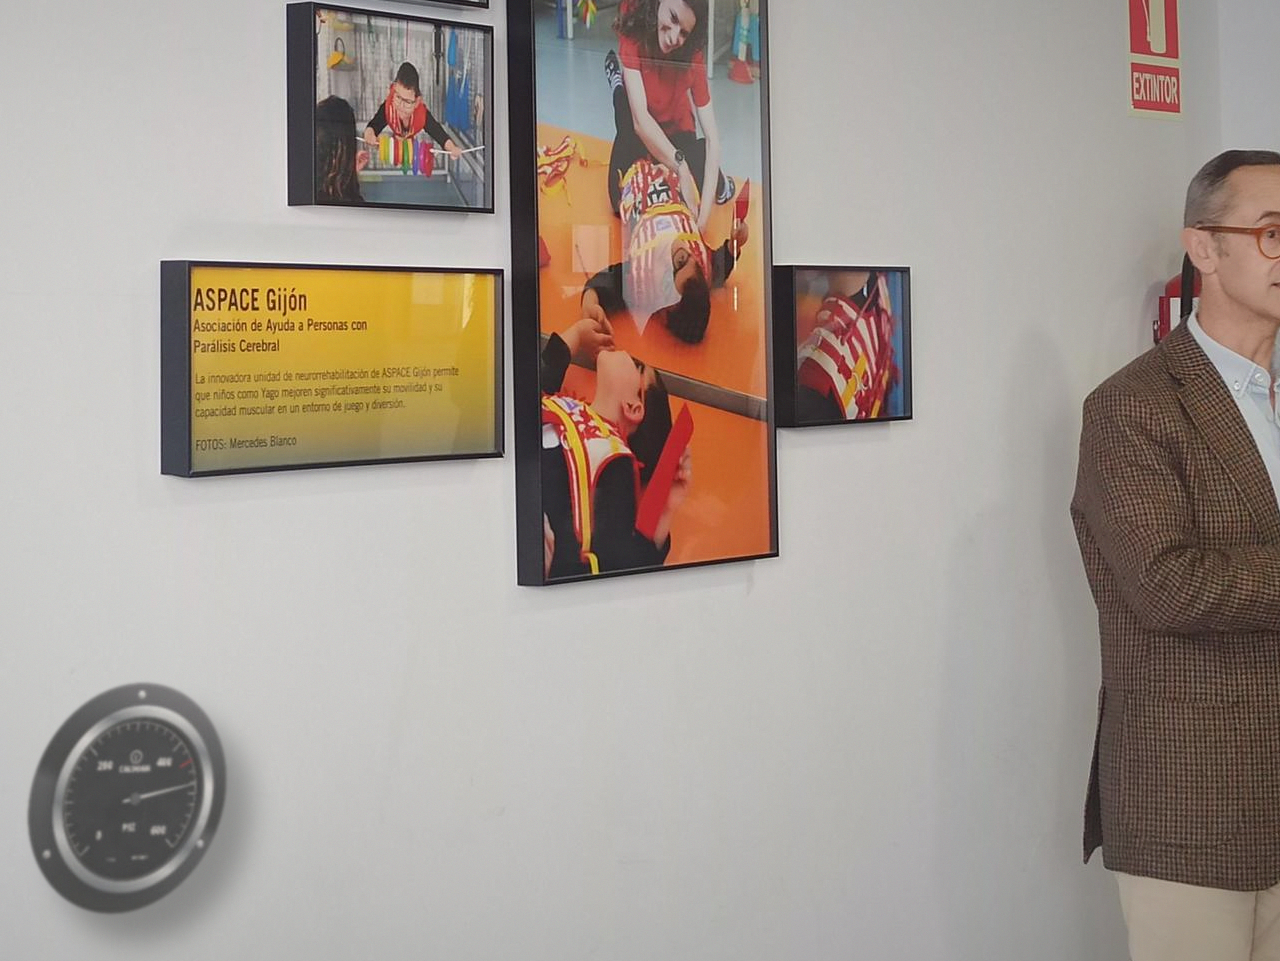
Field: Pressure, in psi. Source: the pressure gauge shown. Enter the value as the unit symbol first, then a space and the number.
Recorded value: psi 480
